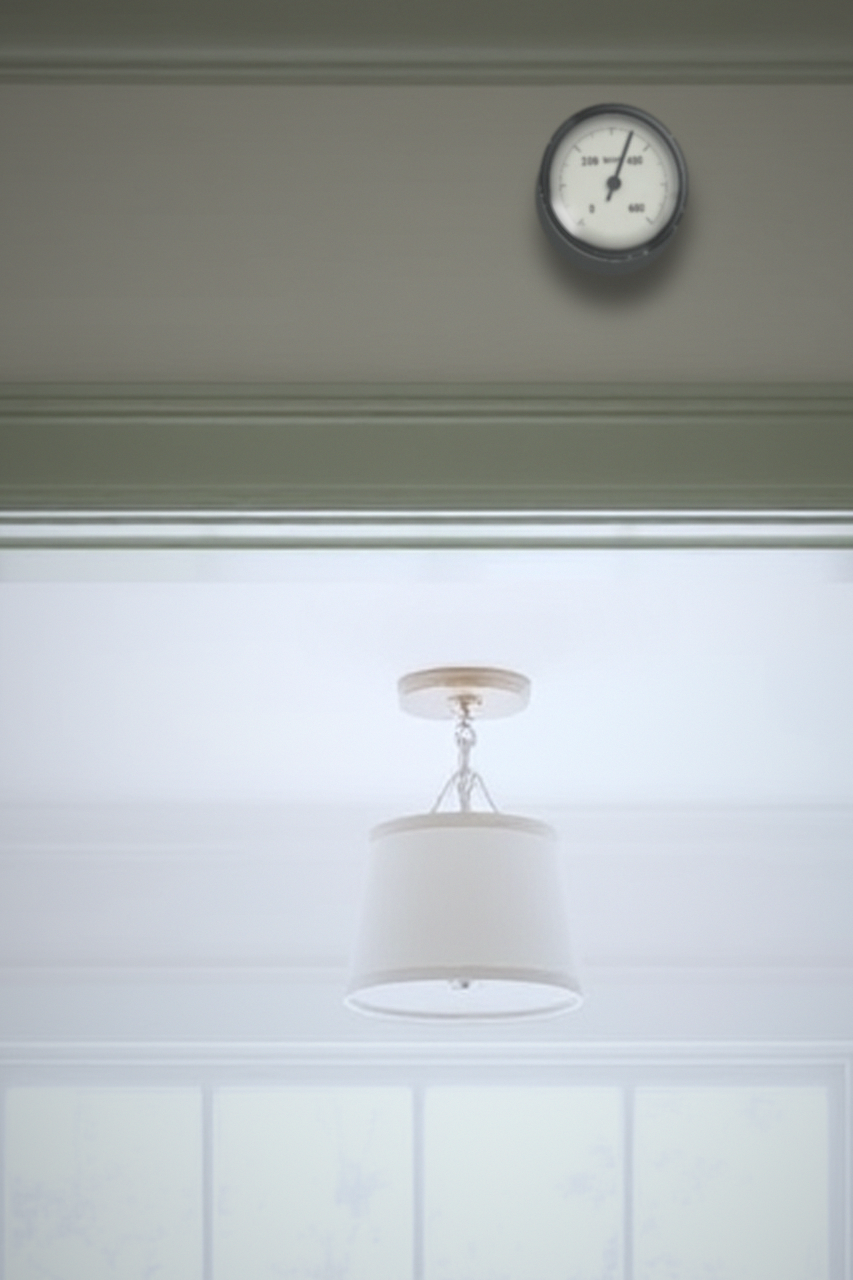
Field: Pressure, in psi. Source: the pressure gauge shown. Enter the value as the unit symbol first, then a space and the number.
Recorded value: psi 350
